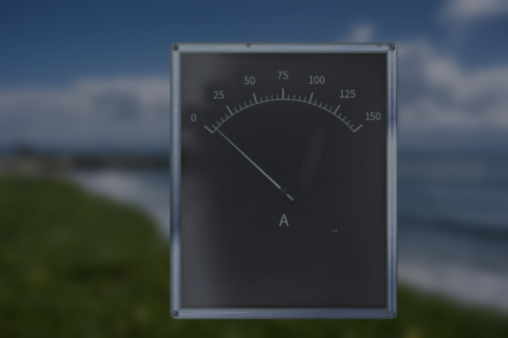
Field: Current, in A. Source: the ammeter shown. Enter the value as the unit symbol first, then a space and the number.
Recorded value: A 5
